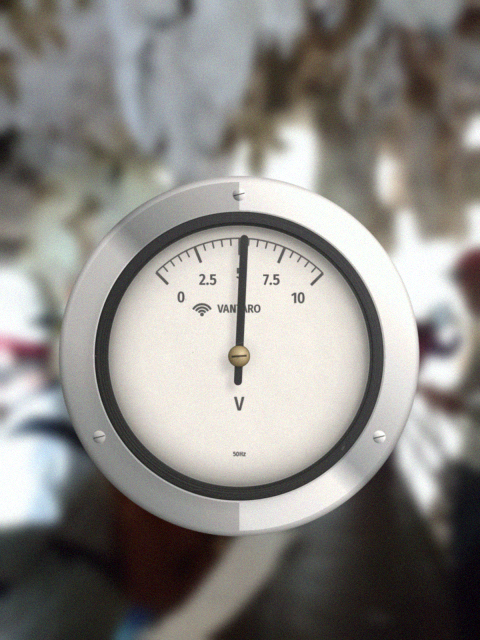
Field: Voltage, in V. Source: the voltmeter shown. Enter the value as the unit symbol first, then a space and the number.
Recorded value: V 5.25
